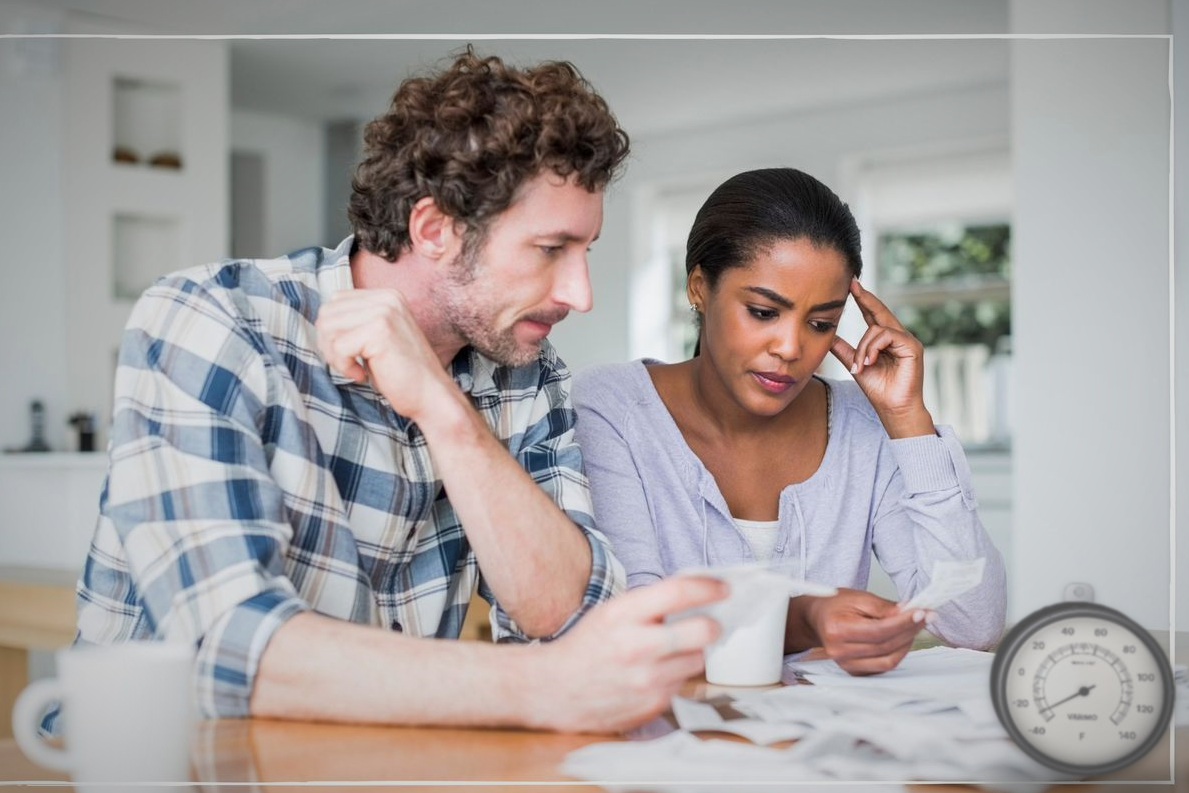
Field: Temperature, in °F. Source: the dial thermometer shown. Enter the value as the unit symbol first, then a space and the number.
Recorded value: °F -30
